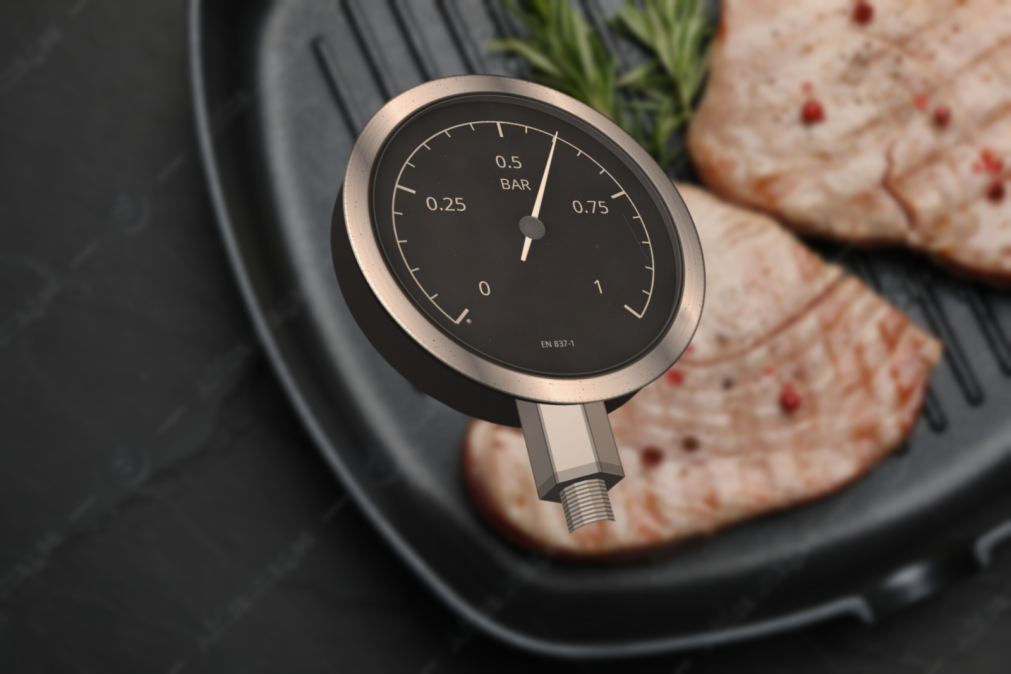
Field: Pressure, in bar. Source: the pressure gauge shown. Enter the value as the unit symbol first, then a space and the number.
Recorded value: bar 0.6
